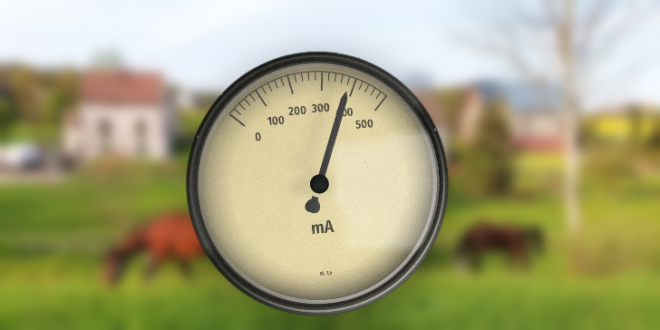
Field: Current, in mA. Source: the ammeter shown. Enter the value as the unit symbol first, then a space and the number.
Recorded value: mA 380
